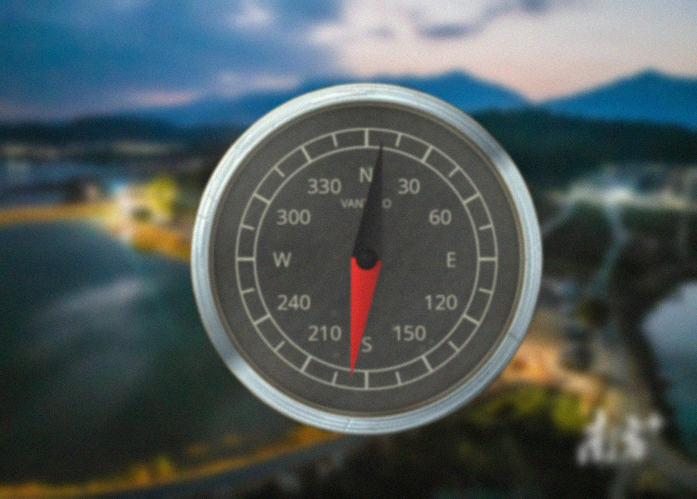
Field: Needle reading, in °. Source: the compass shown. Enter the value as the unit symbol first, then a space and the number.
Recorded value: ° 187.5
